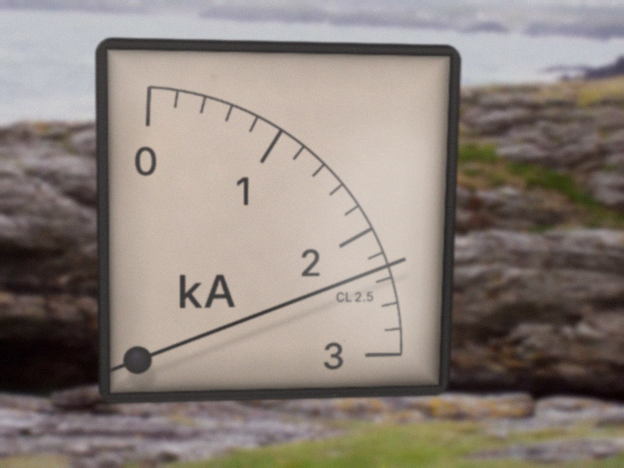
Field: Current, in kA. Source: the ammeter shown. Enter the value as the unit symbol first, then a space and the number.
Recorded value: kA 2.3
